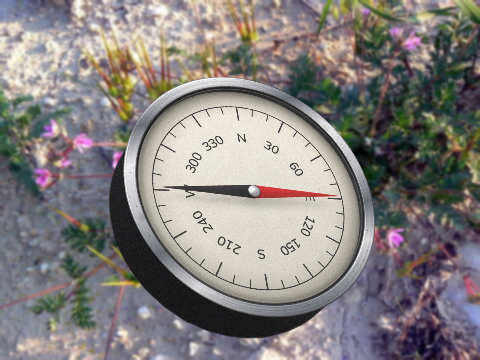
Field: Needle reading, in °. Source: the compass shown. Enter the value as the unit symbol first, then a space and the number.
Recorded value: ° 90
